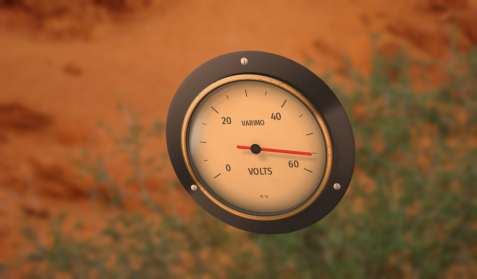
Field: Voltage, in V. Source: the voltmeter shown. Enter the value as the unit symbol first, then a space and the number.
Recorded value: V 55
